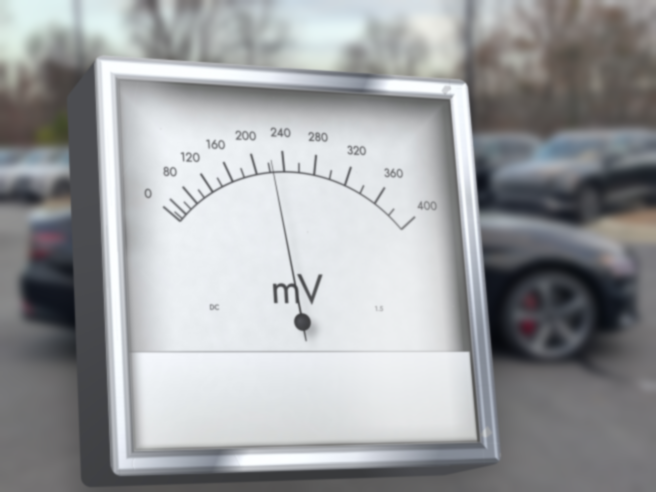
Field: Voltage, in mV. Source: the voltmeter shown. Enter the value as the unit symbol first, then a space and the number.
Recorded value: mV 220
